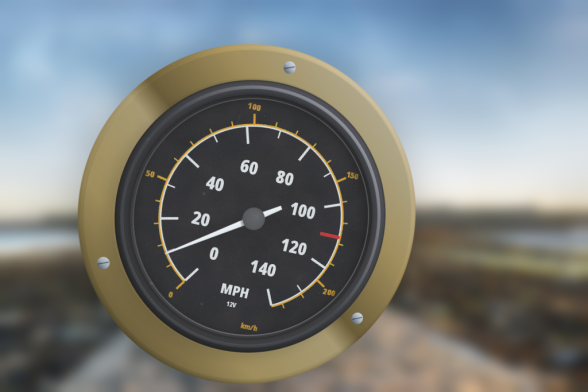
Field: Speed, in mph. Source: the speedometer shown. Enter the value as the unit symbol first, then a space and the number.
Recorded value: mph 10
